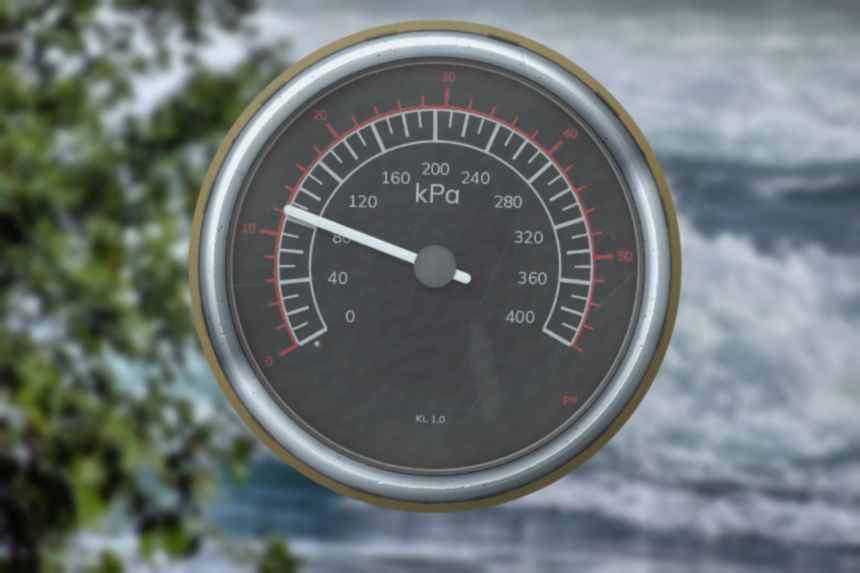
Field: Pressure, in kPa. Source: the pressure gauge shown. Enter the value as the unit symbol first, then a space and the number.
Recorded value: kPa 85
